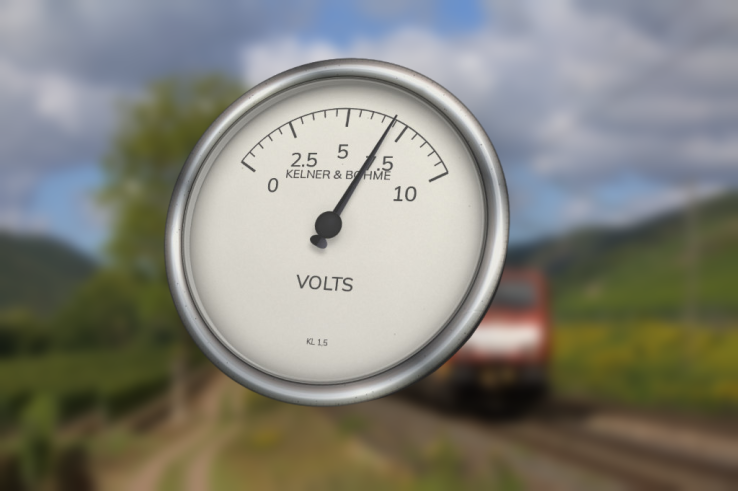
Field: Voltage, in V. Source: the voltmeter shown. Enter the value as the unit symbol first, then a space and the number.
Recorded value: V 7
